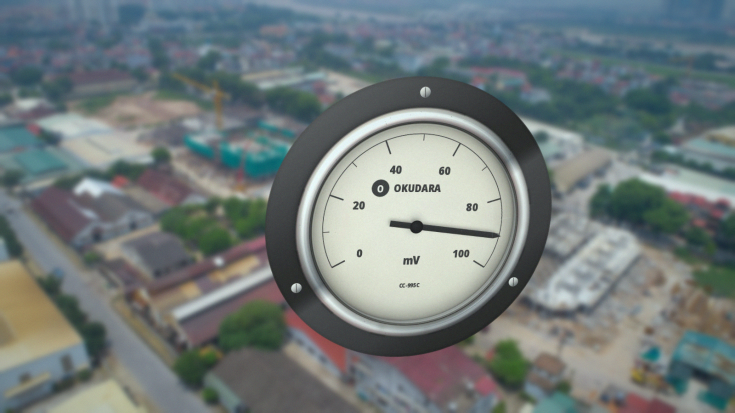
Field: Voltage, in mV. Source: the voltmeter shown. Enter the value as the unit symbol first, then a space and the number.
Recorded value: mV 90
